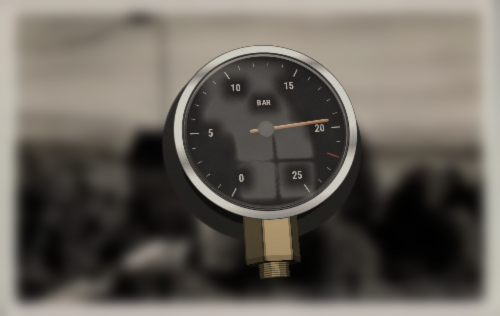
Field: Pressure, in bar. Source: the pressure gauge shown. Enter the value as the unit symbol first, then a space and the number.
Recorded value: bar 19.5
